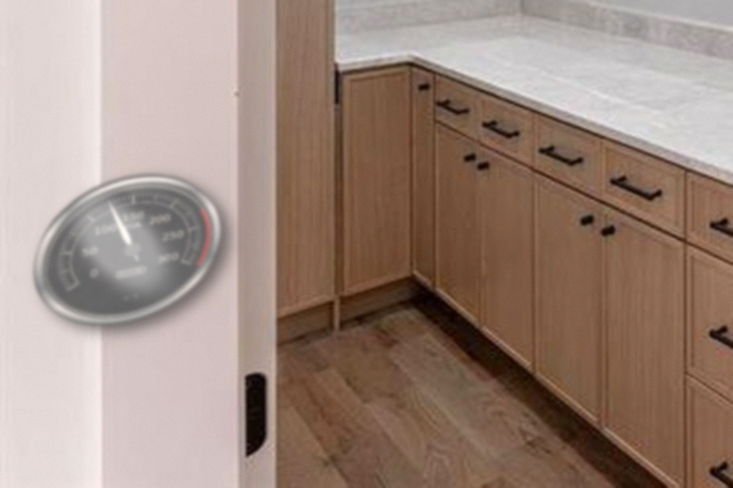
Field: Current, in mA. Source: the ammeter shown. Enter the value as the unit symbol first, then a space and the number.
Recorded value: mA 125
